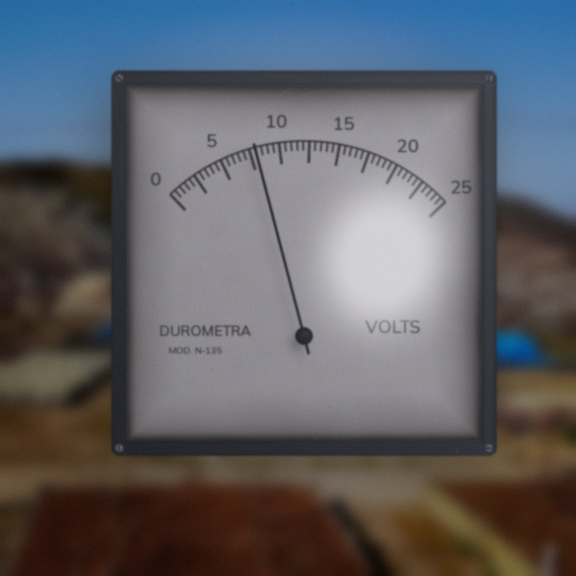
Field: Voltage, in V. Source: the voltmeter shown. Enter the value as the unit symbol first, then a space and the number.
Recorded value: V 8
